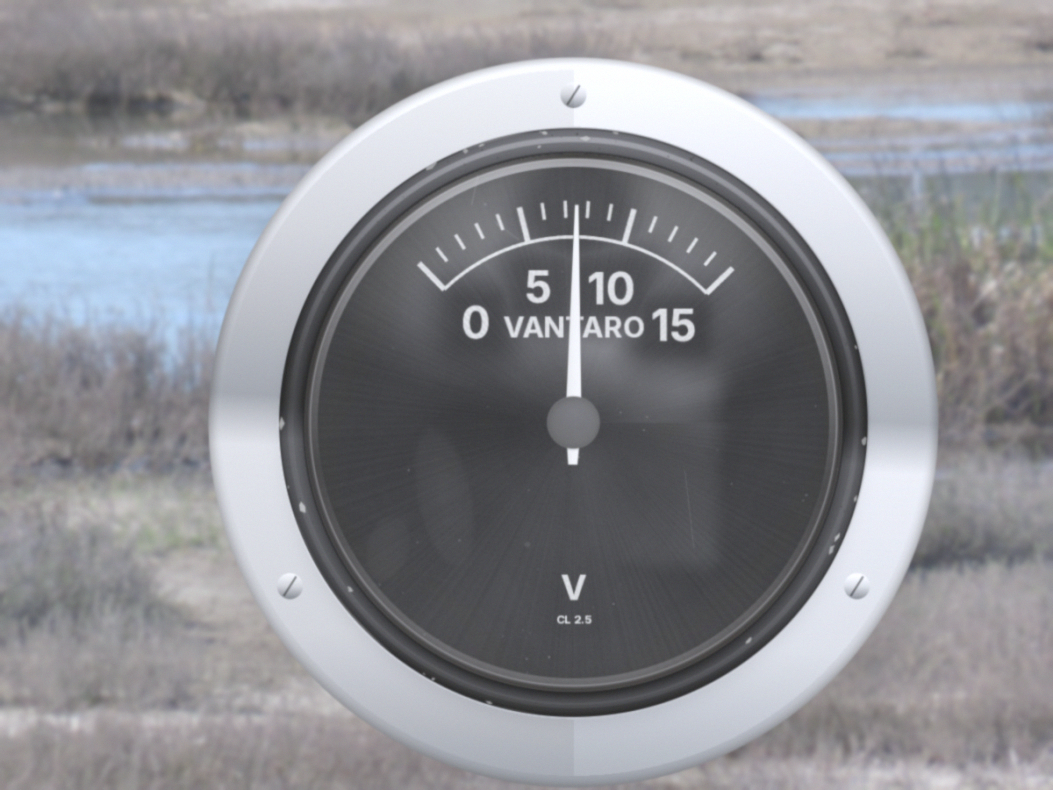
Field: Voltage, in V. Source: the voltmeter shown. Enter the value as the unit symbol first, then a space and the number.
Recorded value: V 7.5
